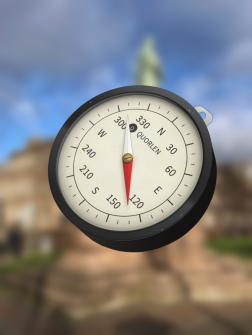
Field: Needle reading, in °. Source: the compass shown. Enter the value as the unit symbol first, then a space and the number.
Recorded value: ° 130
